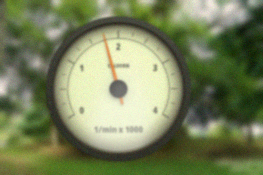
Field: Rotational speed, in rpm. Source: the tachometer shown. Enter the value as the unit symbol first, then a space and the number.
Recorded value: rpm 1750
